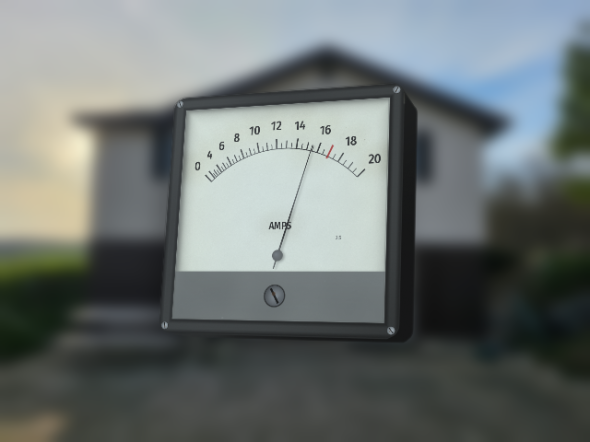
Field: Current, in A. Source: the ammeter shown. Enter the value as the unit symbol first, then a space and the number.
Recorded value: A 15.5
